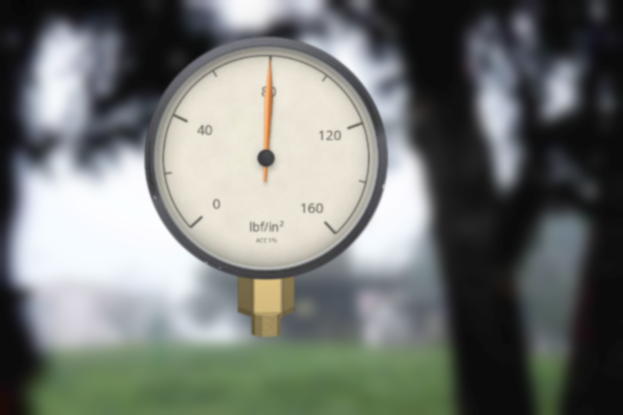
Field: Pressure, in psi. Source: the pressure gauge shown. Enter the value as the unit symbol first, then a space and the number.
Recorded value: psi 80
